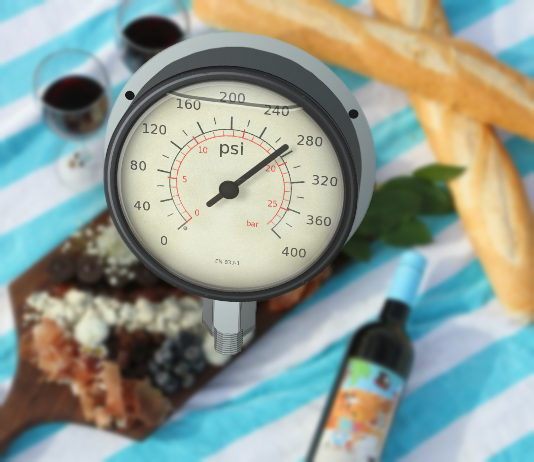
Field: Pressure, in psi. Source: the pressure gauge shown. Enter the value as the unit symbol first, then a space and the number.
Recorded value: psi 270
